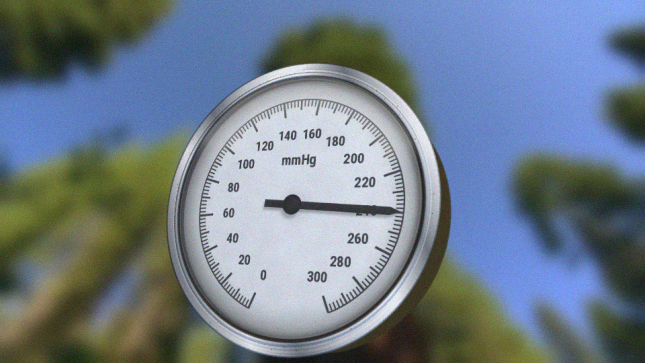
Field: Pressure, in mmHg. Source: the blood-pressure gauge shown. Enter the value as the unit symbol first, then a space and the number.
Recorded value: mmHg 240
